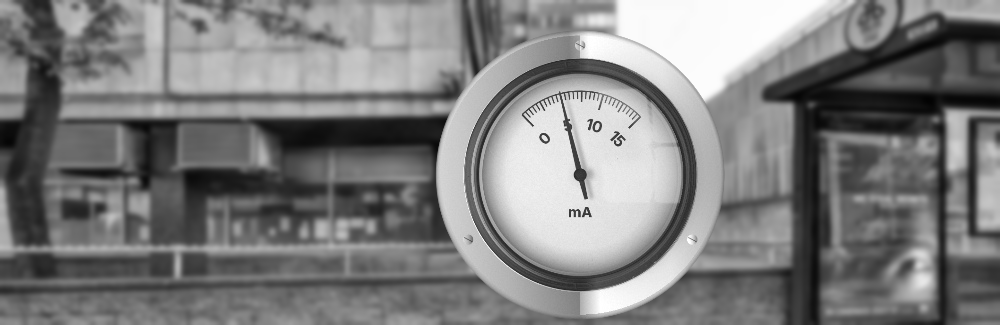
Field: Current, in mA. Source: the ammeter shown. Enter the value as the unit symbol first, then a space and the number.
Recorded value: mA 5
